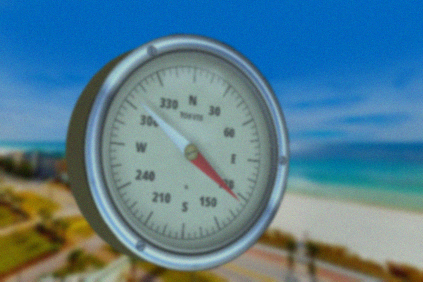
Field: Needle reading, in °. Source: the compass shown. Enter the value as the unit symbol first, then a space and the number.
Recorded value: ° 125
